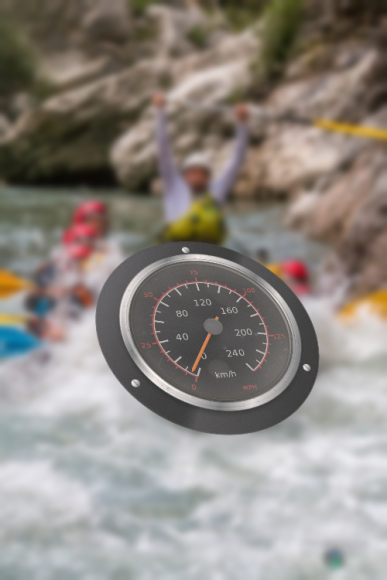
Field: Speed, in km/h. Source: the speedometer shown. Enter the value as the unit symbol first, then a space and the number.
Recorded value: km/h 5
